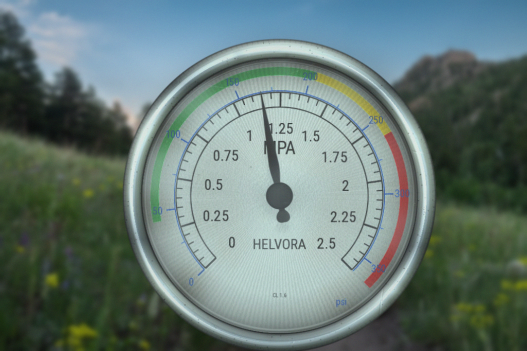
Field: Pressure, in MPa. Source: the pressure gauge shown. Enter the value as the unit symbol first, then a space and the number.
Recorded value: MPa 1.15
